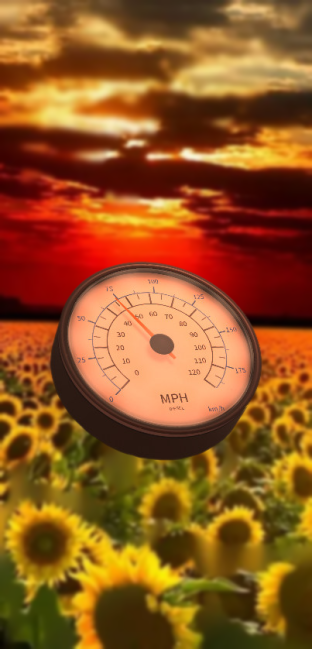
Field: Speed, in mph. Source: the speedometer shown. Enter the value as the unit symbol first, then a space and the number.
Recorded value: mph 45
